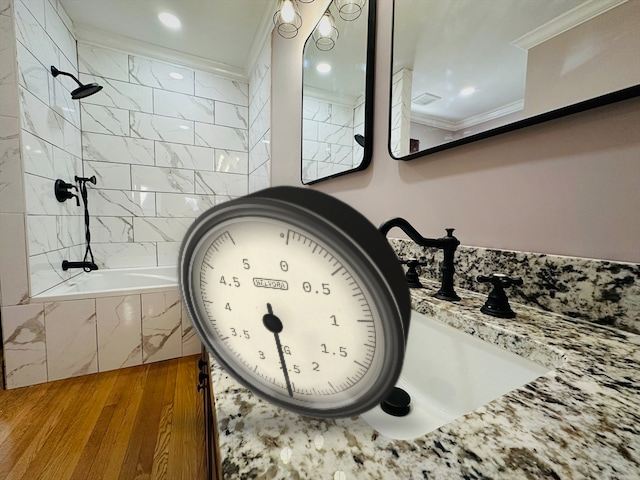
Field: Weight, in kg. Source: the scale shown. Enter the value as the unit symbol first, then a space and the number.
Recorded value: kg 2.5
